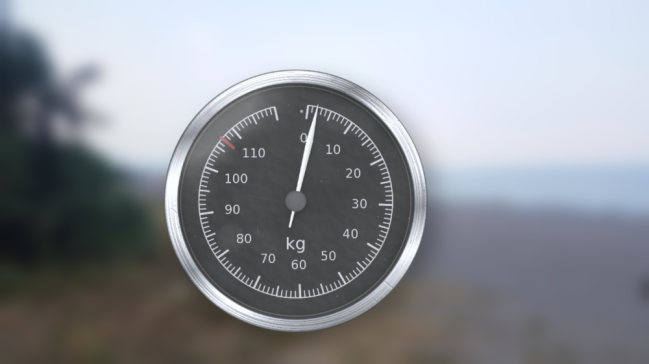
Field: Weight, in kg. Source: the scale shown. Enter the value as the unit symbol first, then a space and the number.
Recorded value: kg 2
